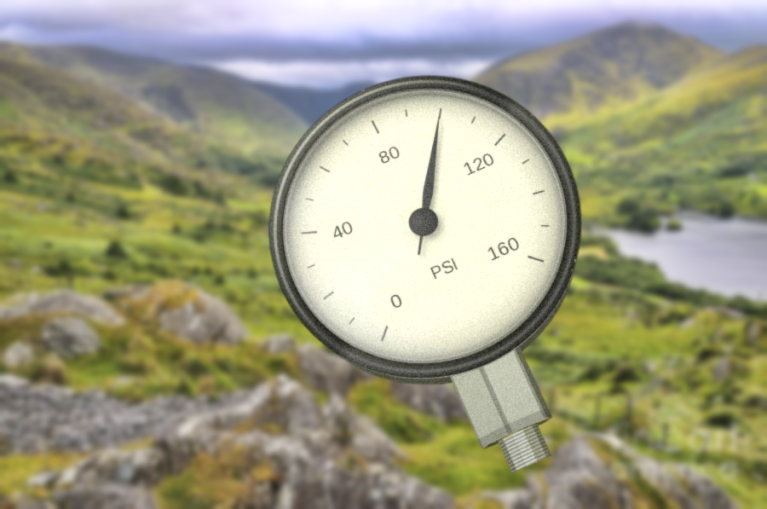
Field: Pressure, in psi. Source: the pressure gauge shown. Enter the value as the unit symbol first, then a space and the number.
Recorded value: psi 100
